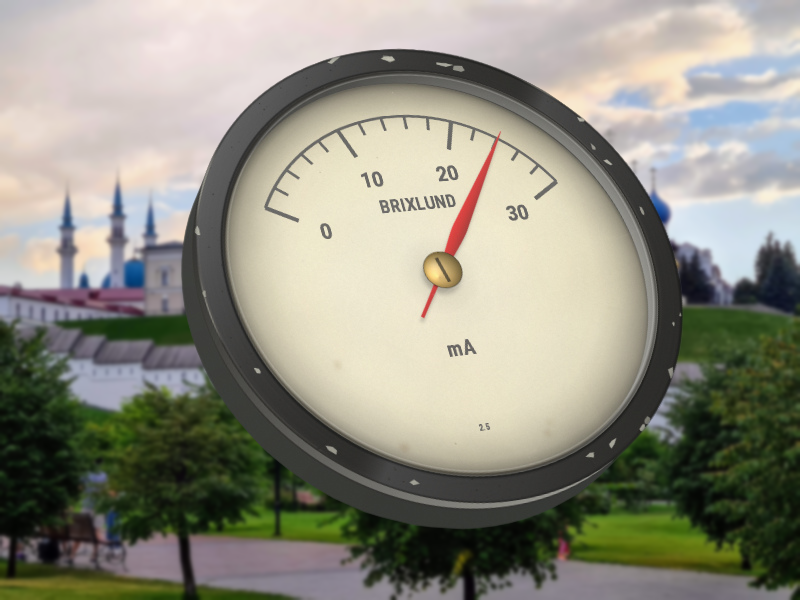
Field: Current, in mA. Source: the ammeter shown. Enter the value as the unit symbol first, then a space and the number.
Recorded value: mA 24
